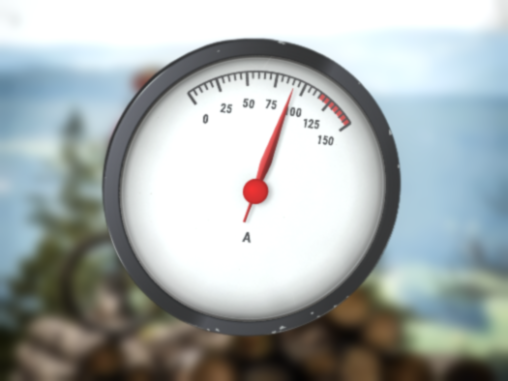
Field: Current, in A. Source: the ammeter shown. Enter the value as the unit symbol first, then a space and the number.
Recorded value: A 90
